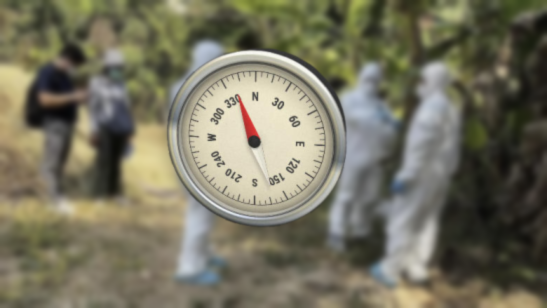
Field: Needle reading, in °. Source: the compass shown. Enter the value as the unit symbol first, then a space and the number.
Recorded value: ° 340
